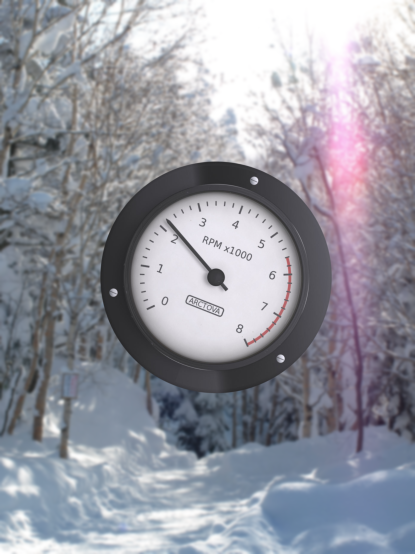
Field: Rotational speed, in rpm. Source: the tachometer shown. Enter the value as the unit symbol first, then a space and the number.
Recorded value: rpm 2200
